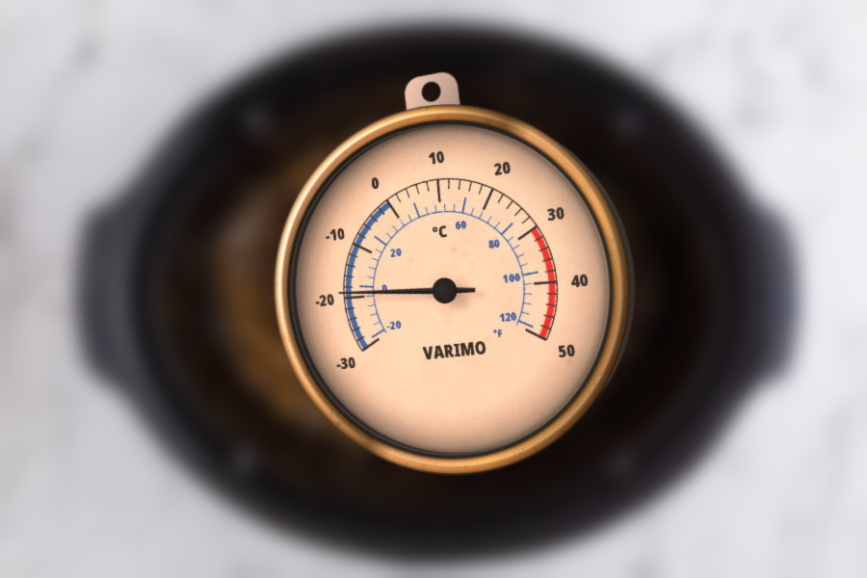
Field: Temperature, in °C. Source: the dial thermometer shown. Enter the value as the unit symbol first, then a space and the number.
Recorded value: °C -19
